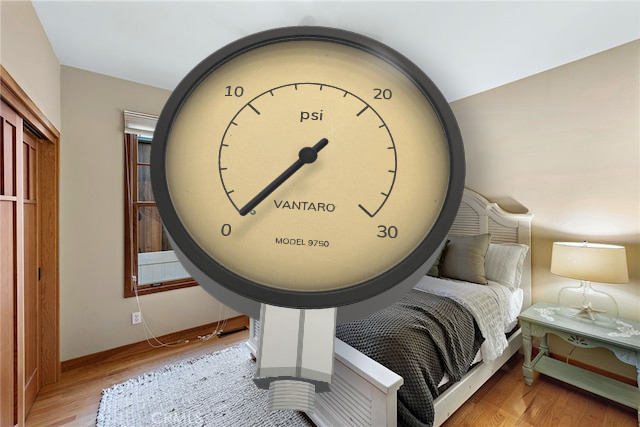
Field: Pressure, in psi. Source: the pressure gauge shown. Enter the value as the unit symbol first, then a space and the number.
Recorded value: psi 0
